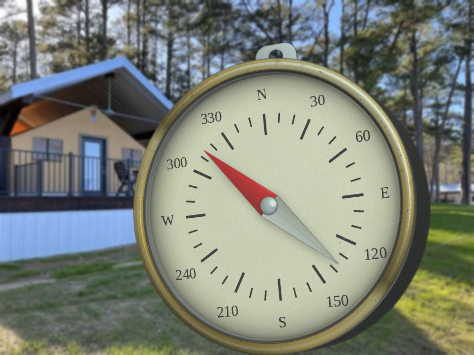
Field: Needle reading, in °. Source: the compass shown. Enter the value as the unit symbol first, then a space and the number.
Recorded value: ° 315
